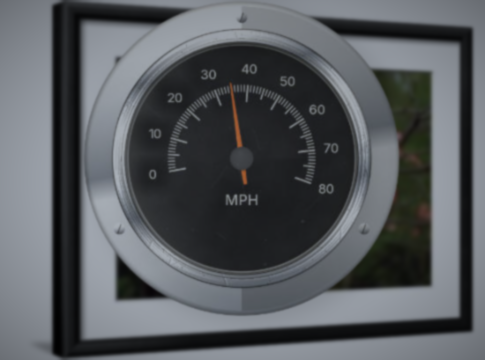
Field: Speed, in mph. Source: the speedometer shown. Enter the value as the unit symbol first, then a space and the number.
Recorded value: mph 35
